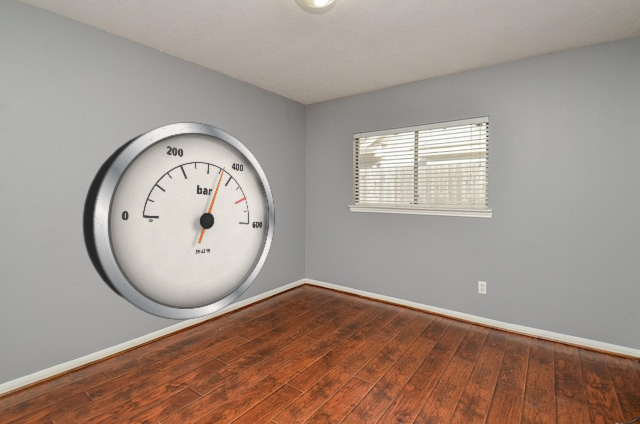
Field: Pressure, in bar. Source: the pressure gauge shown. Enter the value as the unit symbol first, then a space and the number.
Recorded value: bar 350
